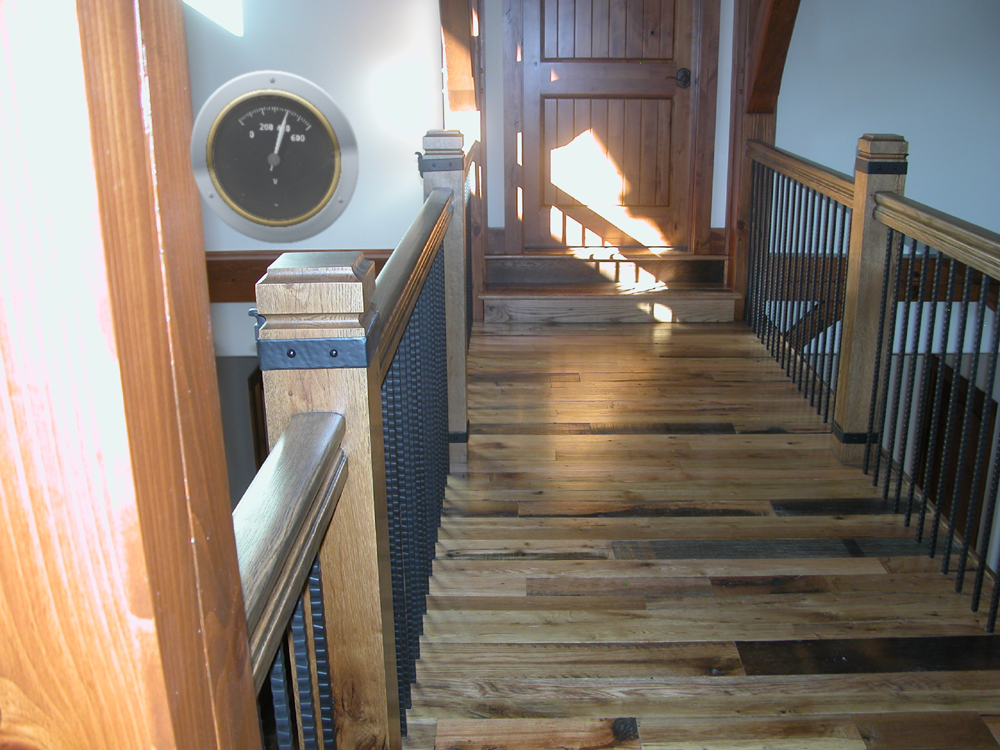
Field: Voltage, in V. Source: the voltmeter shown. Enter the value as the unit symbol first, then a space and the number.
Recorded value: V 400
